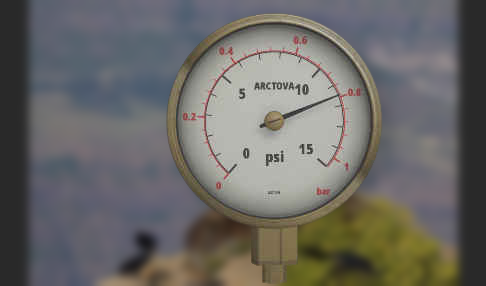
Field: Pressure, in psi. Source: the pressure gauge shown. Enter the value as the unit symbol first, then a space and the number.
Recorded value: psi 11.5
